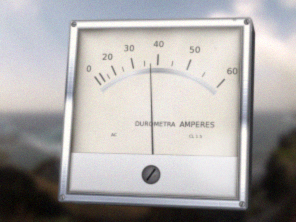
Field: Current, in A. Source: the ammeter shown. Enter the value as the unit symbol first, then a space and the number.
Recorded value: A 37.5
